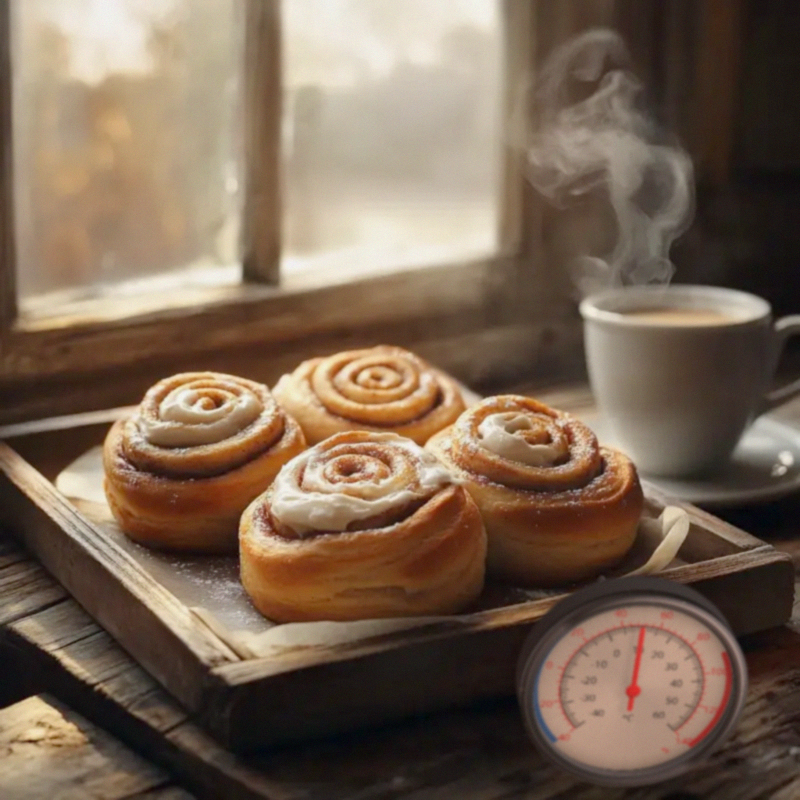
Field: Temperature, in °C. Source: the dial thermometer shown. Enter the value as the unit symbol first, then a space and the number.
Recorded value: °C 10
